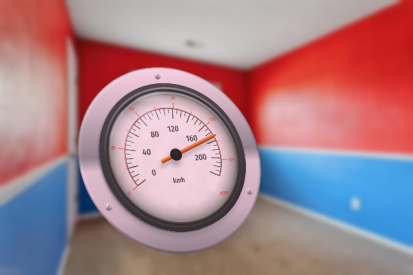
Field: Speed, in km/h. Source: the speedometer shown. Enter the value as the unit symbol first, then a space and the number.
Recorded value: km/h 175
